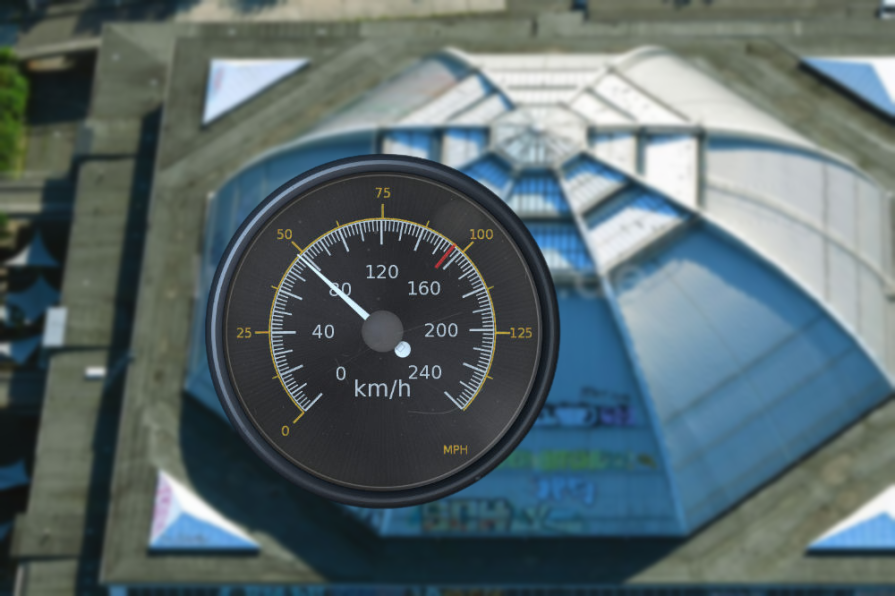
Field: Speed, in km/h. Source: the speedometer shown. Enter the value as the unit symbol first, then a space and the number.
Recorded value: km/h 78
